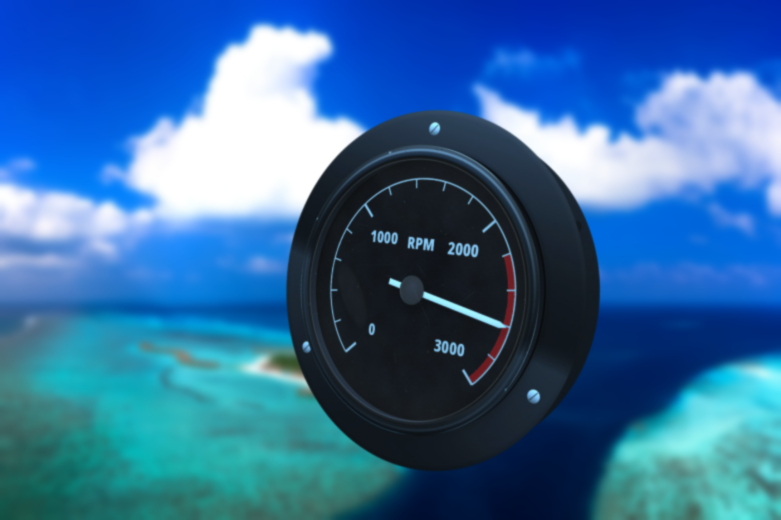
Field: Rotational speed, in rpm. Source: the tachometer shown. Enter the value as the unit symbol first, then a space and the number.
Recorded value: rpm 2600
